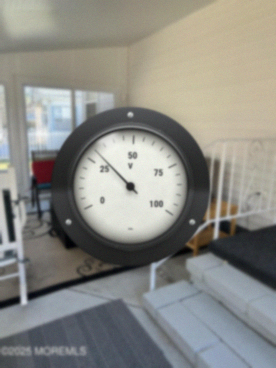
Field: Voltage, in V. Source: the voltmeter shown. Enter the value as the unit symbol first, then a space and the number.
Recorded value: V 30
